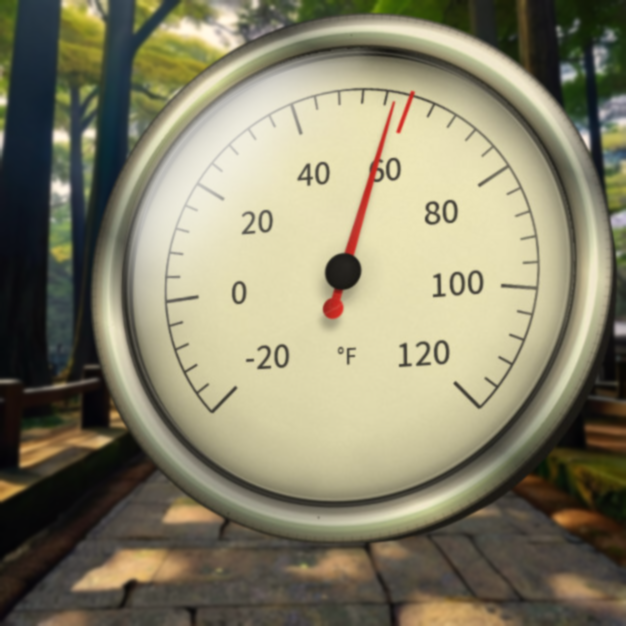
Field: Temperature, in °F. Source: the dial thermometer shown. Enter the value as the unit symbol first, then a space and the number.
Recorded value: °F 58
